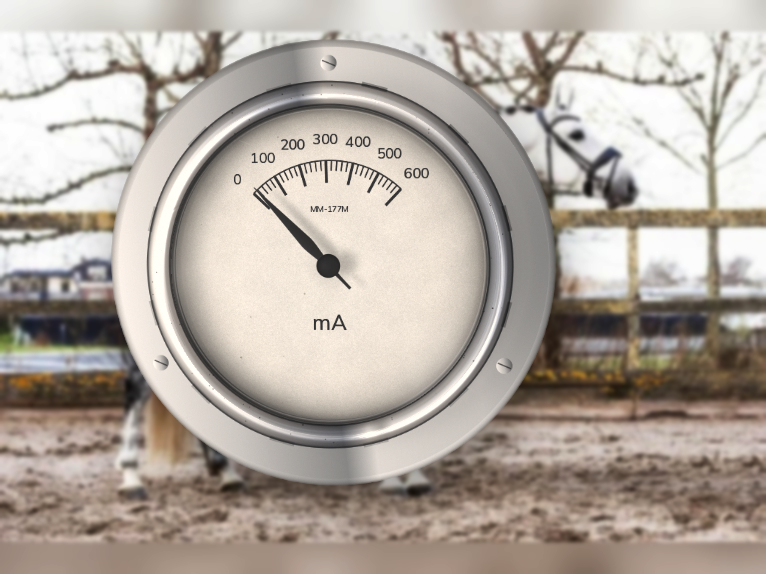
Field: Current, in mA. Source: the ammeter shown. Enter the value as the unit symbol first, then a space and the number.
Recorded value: mA 20
